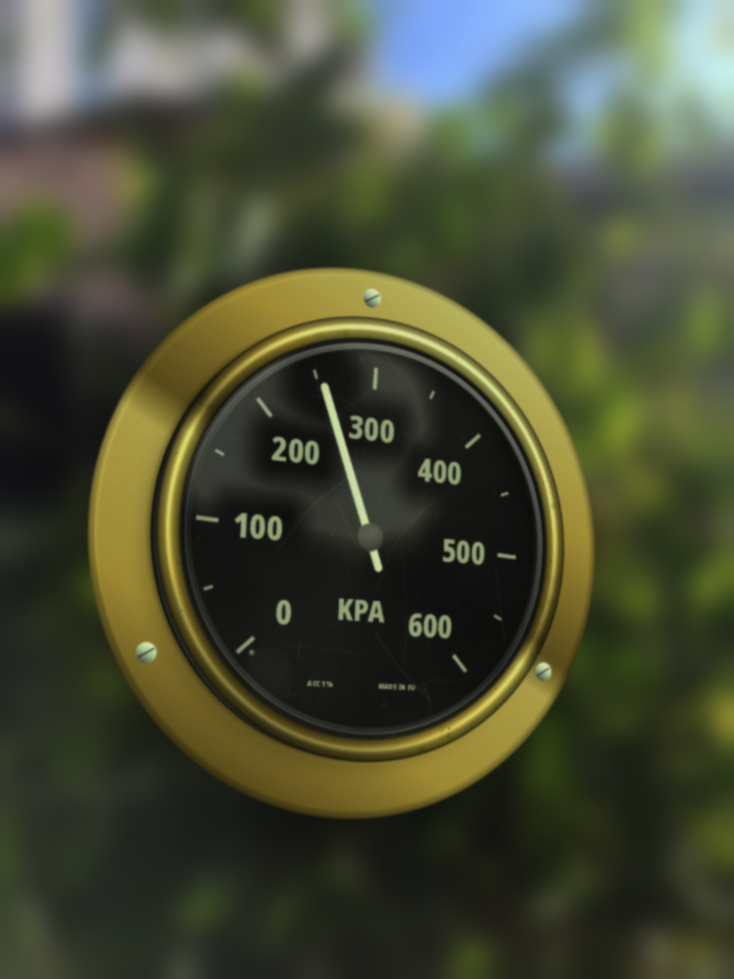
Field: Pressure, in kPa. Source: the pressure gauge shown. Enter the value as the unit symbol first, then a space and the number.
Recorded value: kPa 250
